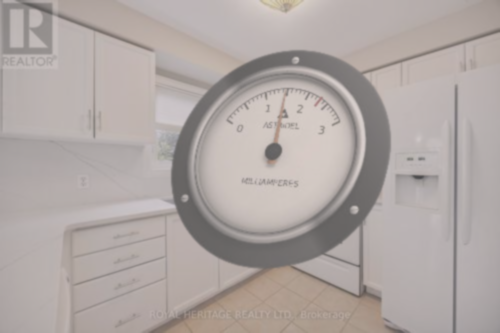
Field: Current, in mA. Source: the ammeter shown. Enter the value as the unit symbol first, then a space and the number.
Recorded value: mA 1.5
